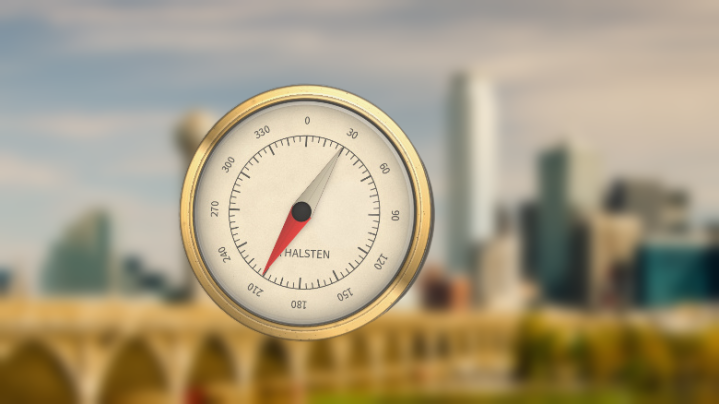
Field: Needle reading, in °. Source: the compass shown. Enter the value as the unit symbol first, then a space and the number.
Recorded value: ° 210
